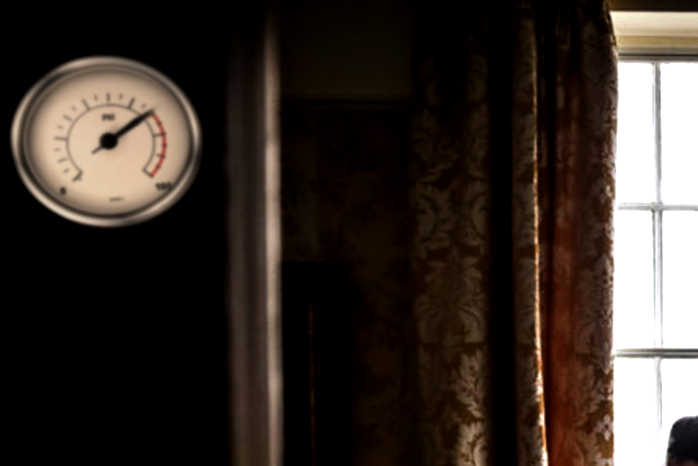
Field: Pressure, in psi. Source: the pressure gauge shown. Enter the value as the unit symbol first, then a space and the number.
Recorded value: psi 70
